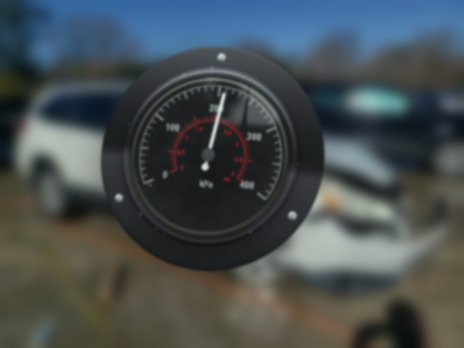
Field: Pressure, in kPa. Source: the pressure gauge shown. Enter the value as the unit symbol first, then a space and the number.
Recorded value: kPa 210
